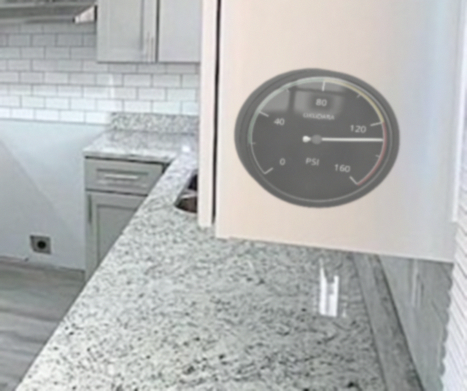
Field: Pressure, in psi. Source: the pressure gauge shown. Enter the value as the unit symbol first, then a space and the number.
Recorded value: psi 130
